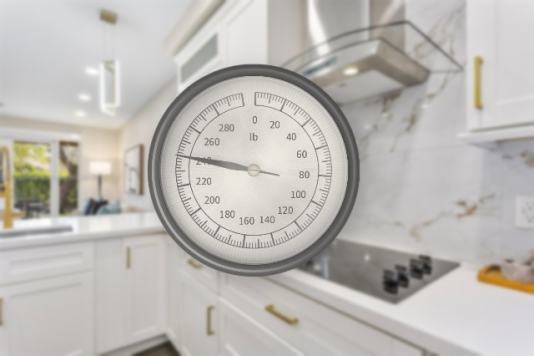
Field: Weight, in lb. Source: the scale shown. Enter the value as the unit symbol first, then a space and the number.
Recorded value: lb 240
